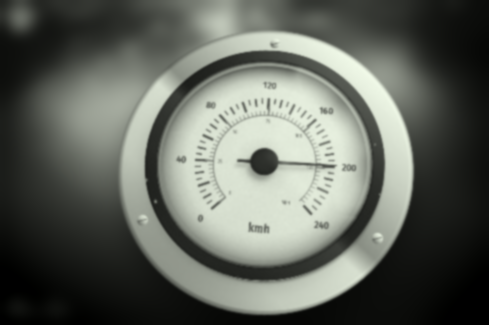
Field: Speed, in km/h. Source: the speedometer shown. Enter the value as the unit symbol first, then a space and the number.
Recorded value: km/h 200
